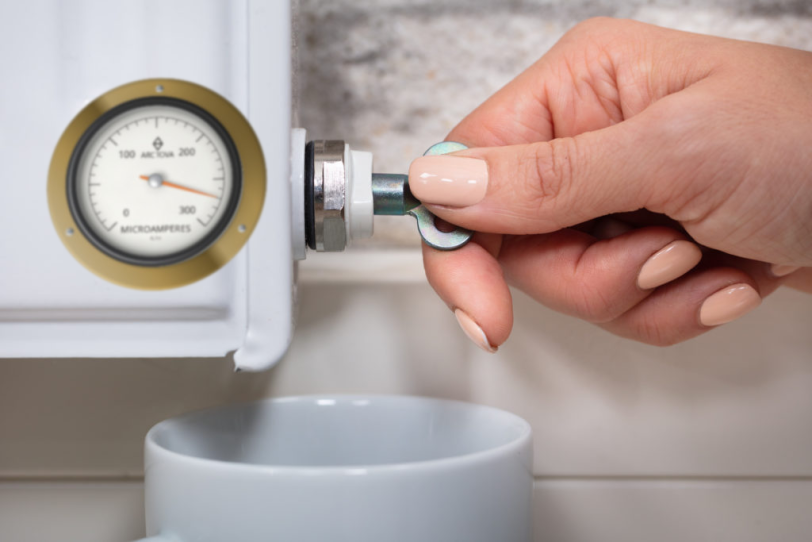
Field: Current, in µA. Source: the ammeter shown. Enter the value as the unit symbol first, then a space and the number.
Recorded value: µA 270
